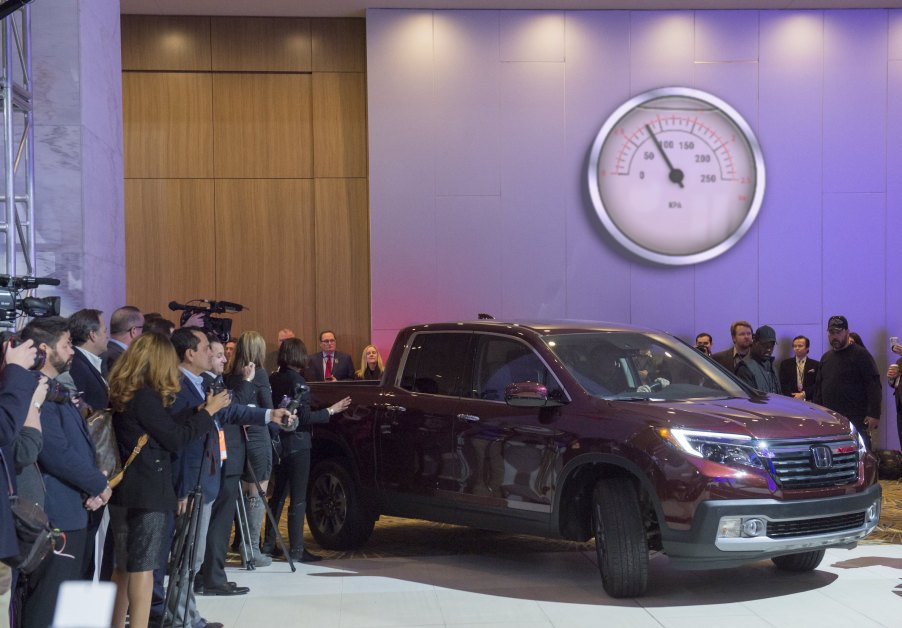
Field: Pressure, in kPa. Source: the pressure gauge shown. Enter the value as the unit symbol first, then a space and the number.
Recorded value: kPa 80
